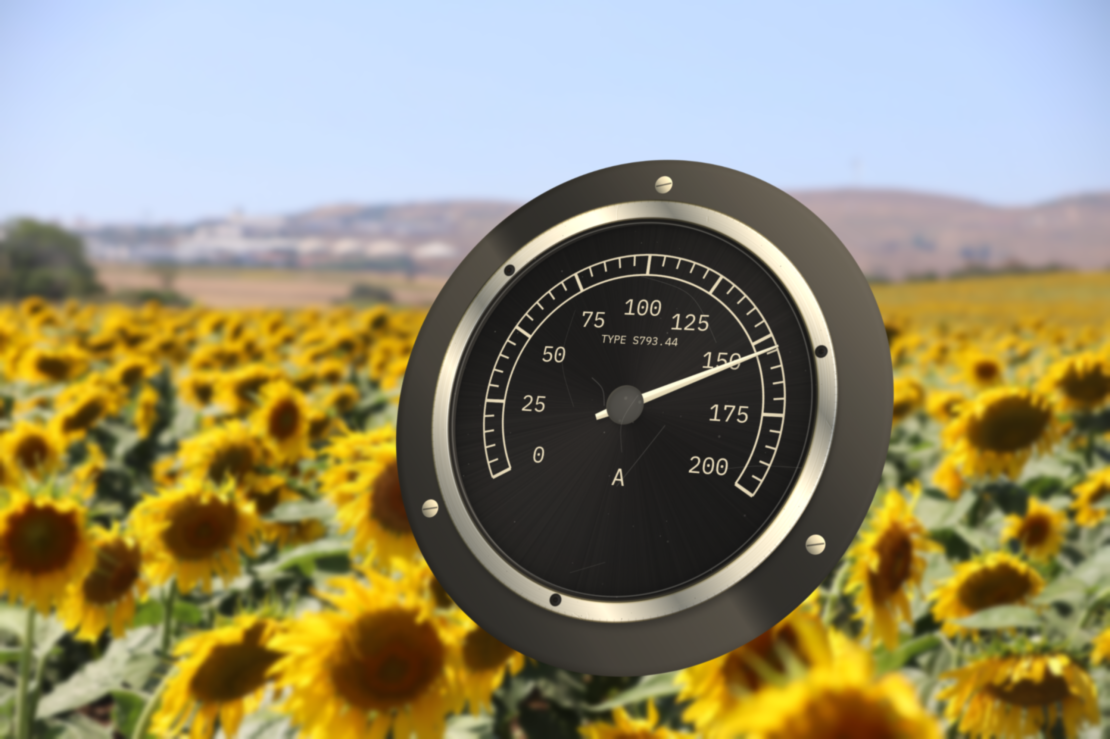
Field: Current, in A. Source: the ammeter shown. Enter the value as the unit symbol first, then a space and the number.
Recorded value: A 155
